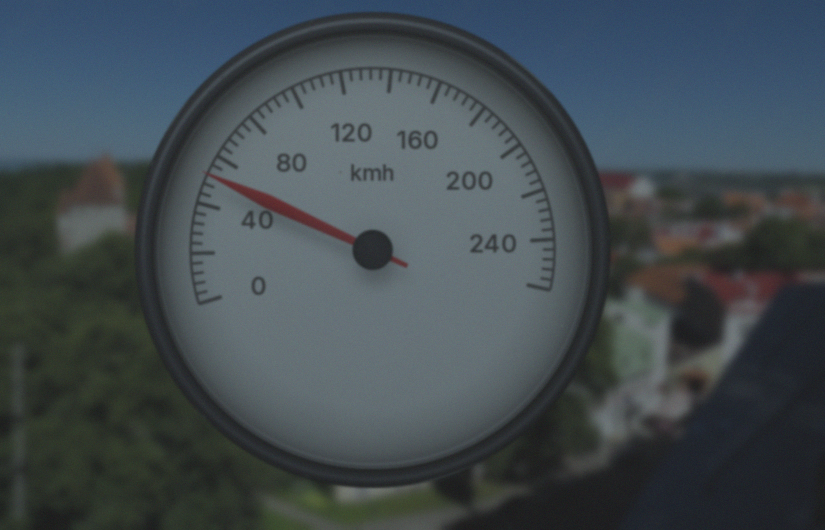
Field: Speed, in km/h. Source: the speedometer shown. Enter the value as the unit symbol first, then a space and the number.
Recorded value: km/h 52
